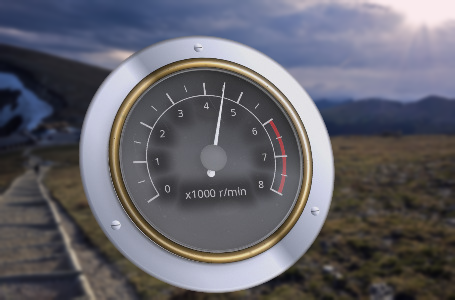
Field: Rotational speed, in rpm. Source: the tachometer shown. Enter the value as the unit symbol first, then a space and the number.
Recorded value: rpm 4500
